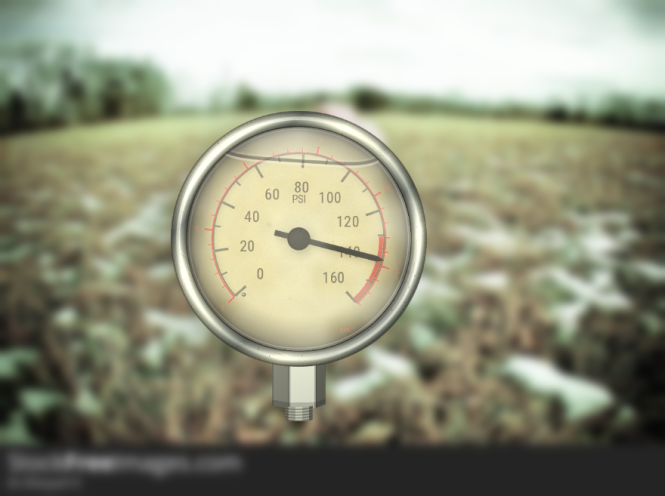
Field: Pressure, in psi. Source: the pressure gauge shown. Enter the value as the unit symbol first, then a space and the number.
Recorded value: psi 140
